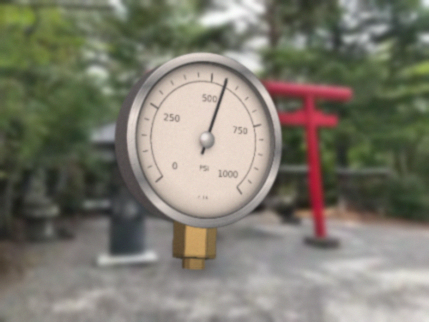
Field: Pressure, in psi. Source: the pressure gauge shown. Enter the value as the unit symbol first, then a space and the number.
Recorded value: psi 550
